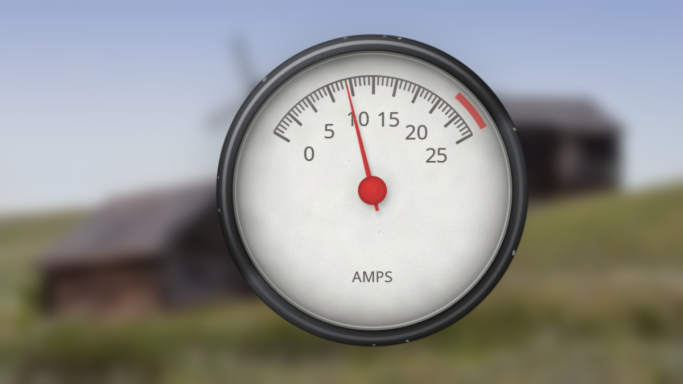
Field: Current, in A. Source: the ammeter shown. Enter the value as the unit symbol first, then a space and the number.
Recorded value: A 9.5
